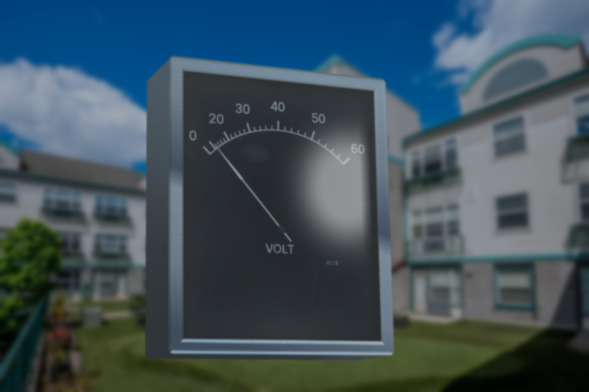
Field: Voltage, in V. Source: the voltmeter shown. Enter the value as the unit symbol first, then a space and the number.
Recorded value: V 10
